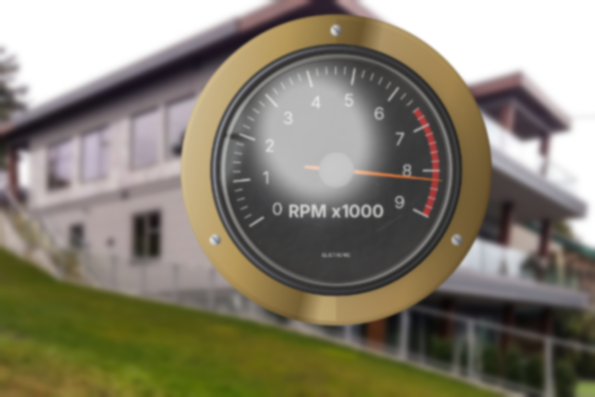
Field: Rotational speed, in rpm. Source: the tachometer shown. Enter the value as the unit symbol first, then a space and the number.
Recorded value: rpm 8200
